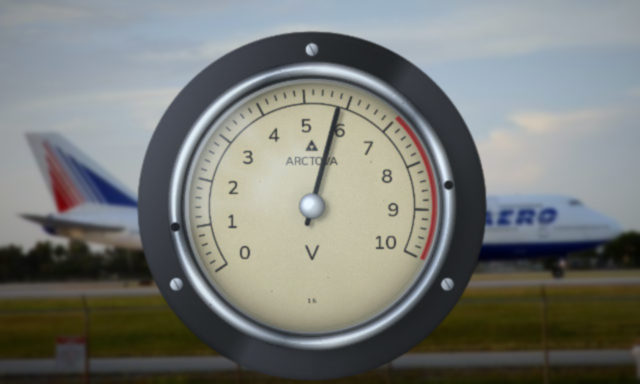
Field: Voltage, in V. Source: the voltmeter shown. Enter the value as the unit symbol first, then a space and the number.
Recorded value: V 5.8
